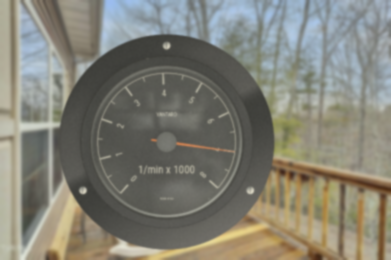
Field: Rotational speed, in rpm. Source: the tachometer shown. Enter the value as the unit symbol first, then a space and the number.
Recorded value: rpm 7000
